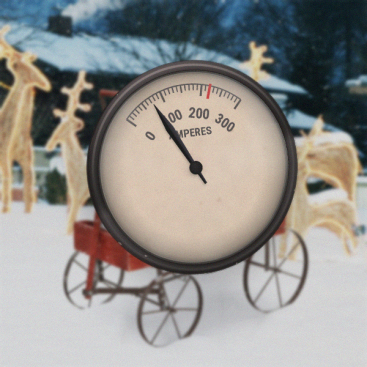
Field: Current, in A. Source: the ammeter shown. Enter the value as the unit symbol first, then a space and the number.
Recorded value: A 70
